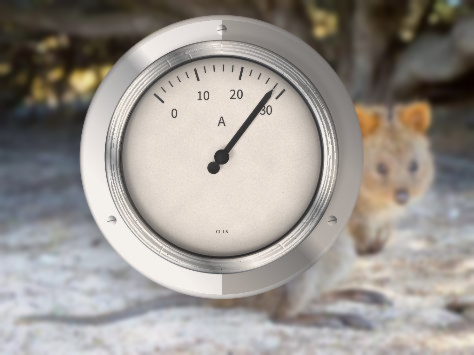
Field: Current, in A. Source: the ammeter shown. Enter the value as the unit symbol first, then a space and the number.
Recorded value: A 28
